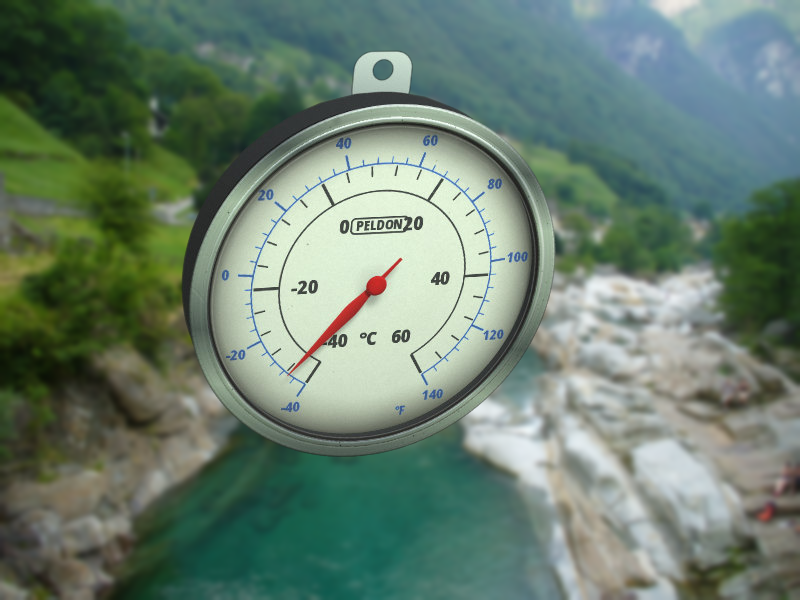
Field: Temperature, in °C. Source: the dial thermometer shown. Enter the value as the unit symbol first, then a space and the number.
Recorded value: °C -36
